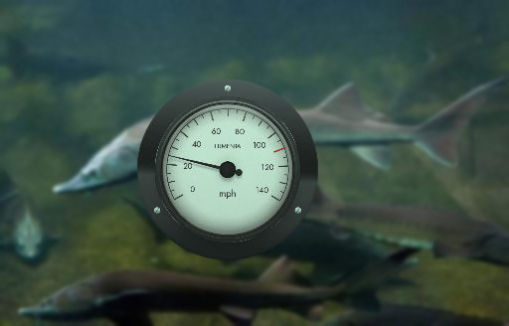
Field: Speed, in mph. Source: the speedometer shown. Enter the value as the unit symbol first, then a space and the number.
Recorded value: mph 25
